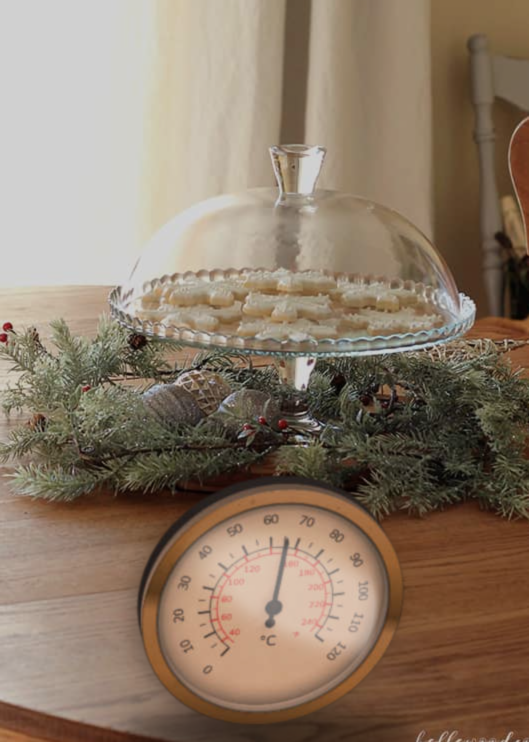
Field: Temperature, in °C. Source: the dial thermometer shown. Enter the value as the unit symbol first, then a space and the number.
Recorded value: °C 65
